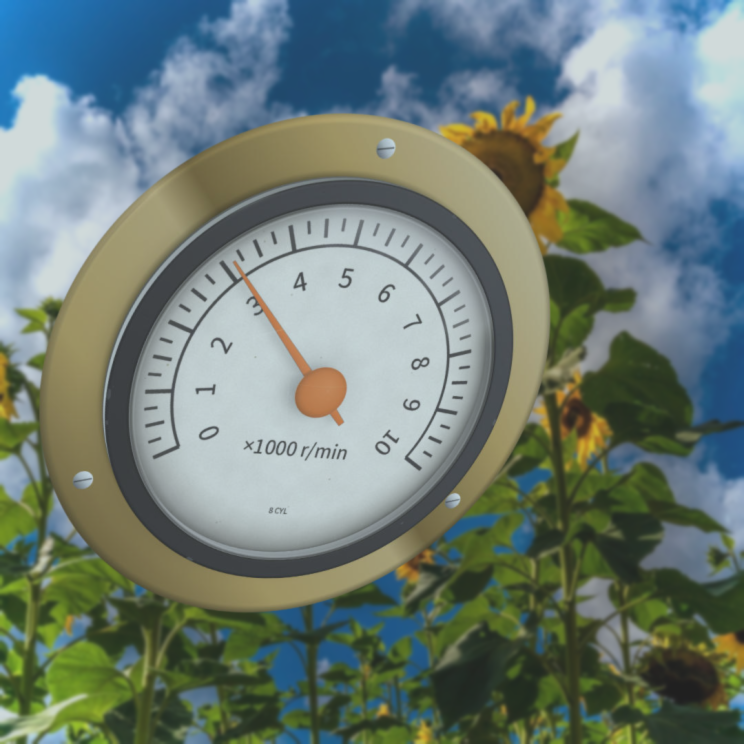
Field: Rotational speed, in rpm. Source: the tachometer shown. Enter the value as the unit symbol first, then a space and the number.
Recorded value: rpm 3125
